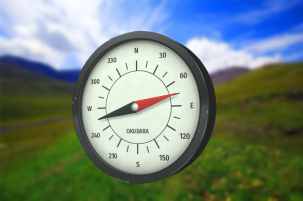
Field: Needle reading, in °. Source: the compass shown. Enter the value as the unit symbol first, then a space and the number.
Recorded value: ° 75
